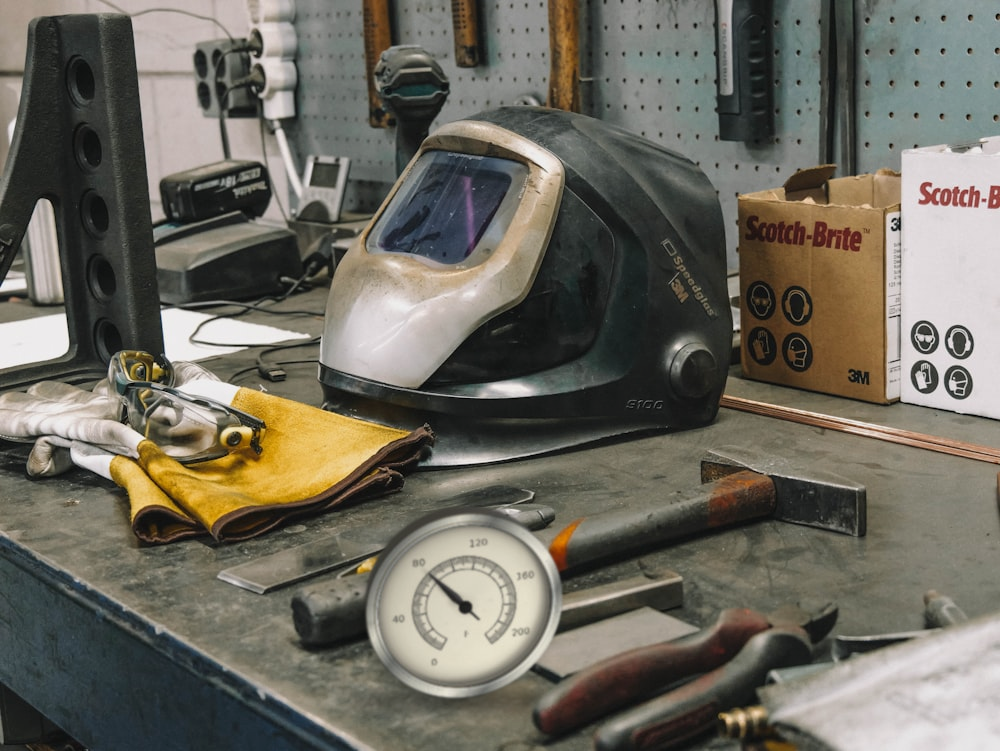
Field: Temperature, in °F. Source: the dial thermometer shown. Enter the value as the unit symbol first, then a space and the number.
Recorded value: °F 80
